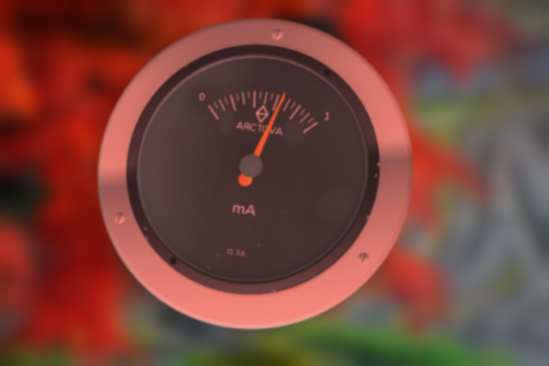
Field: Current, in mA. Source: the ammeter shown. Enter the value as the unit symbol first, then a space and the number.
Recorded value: mA 0.65
